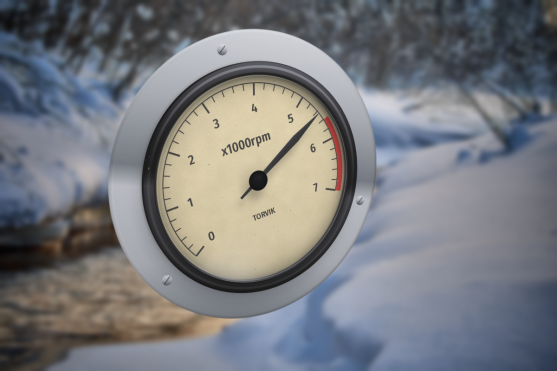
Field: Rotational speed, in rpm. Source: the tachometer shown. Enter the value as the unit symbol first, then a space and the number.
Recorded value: rpm 5400
